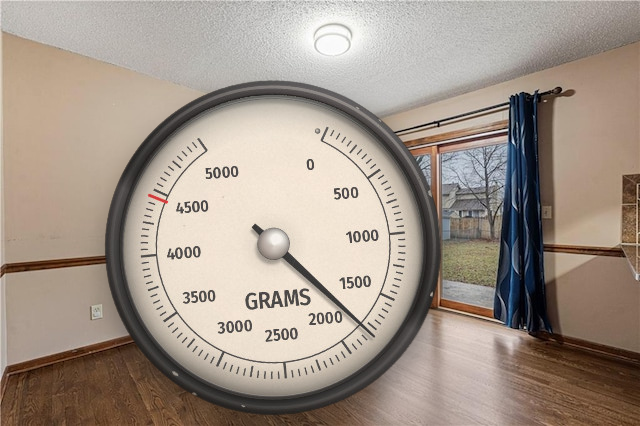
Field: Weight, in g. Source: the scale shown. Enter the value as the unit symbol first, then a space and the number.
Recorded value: g 1800
